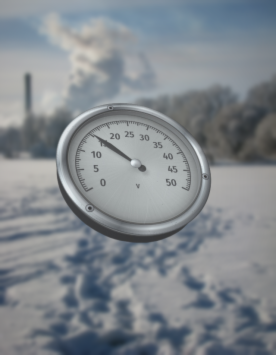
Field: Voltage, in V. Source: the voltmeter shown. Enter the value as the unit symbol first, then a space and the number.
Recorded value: V 15
